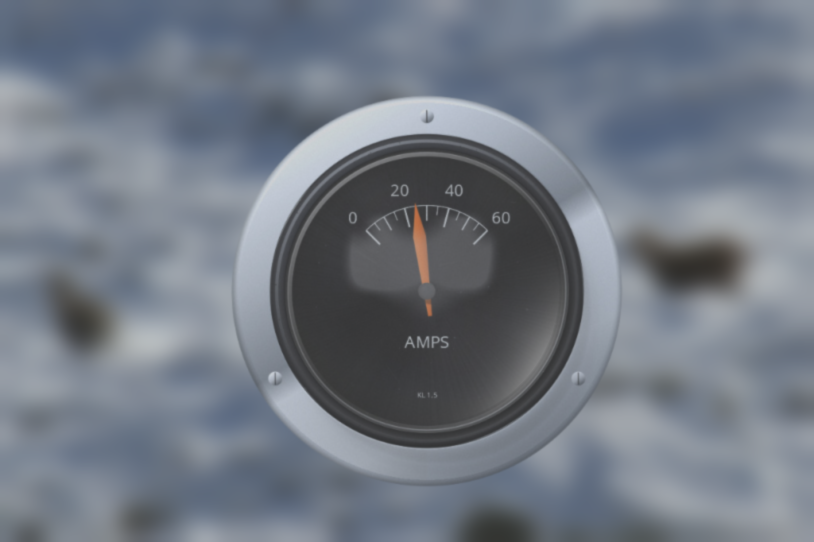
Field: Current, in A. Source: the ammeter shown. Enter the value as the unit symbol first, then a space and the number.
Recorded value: A 25
